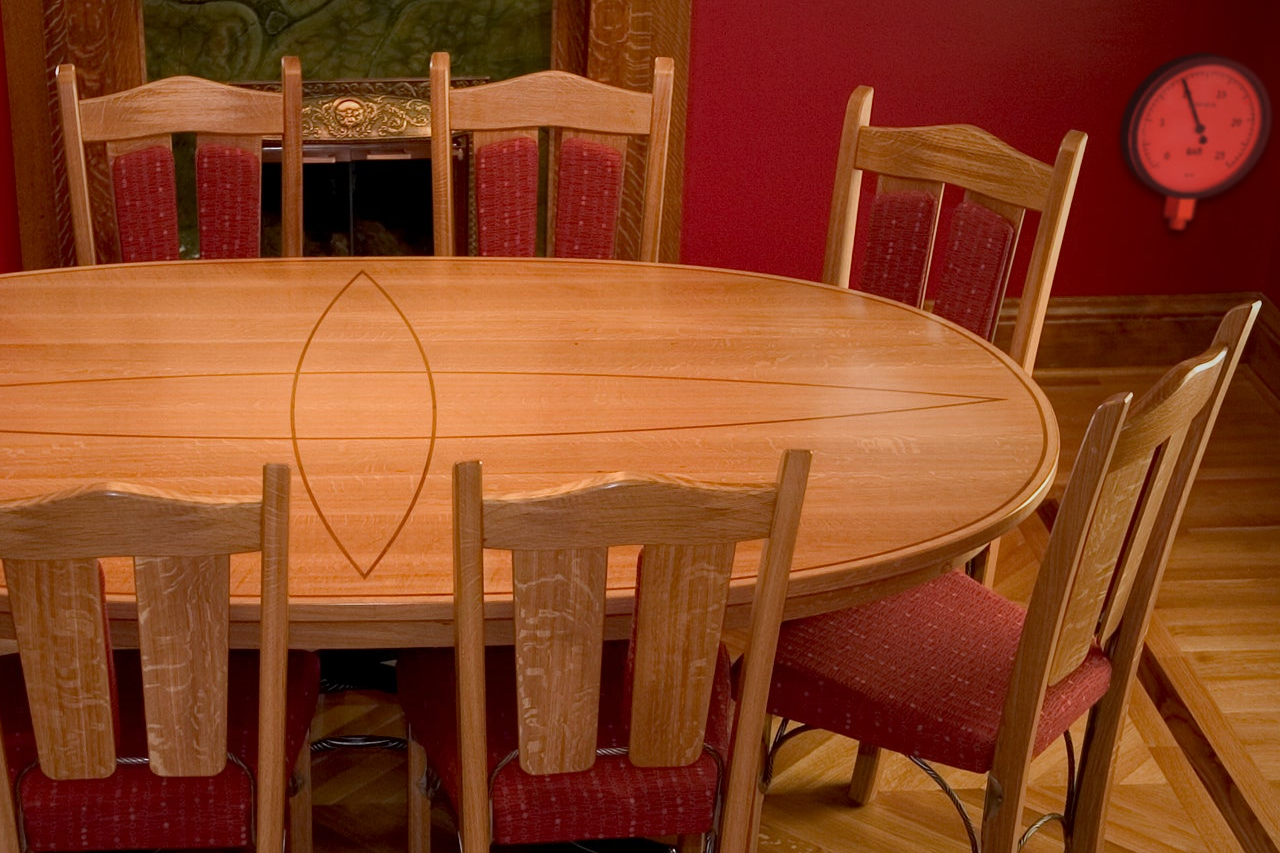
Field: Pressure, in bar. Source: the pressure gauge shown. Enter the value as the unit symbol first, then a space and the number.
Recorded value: bar 10
